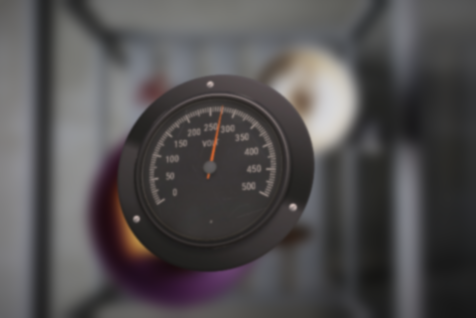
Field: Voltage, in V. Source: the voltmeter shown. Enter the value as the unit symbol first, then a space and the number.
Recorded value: V 275
